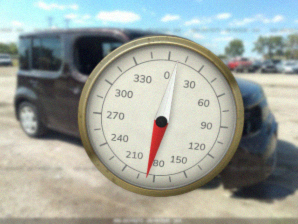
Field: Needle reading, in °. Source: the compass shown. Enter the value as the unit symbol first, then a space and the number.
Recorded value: ° 187.5
